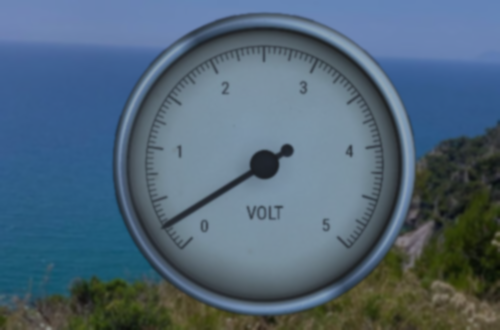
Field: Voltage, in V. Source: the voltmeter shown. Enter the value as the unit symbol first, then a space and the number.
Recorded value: V 0.25
